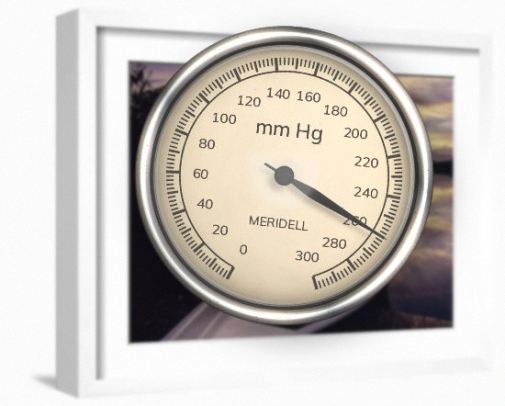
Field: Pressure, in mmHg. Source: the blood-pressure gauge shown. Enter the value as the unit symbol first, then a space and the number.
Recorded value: mmHg 260
